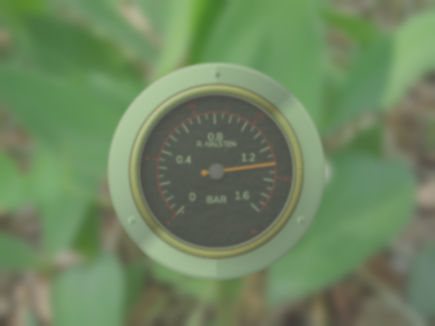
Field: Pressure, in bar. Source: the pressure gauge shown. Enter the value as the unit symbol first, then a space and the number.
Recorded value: bar 1.3
